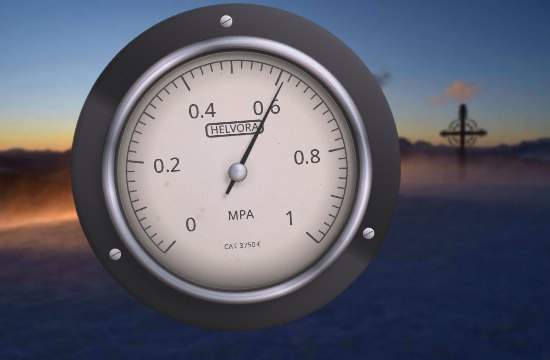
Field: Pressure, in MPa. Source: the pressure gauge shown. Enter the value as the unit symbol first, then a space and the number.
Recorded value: MPa 0.61
